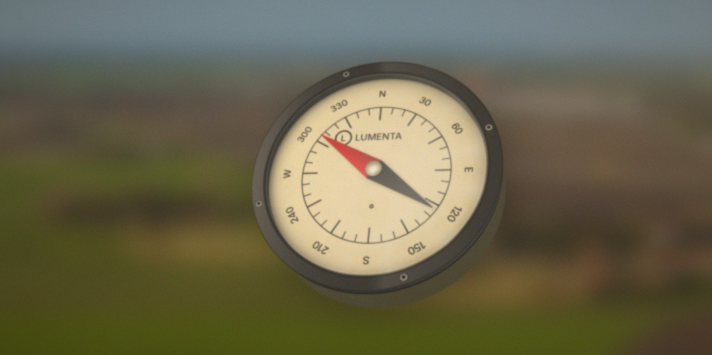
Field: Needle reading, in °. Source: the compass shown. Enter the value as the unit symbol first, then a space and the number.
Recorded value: ° 305
